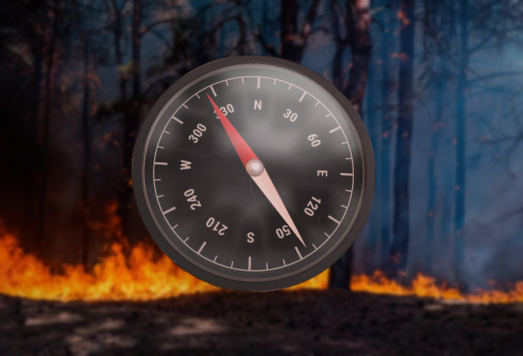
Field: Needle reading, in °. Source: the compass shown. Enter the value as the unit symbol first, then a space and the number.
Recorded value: ° 325
